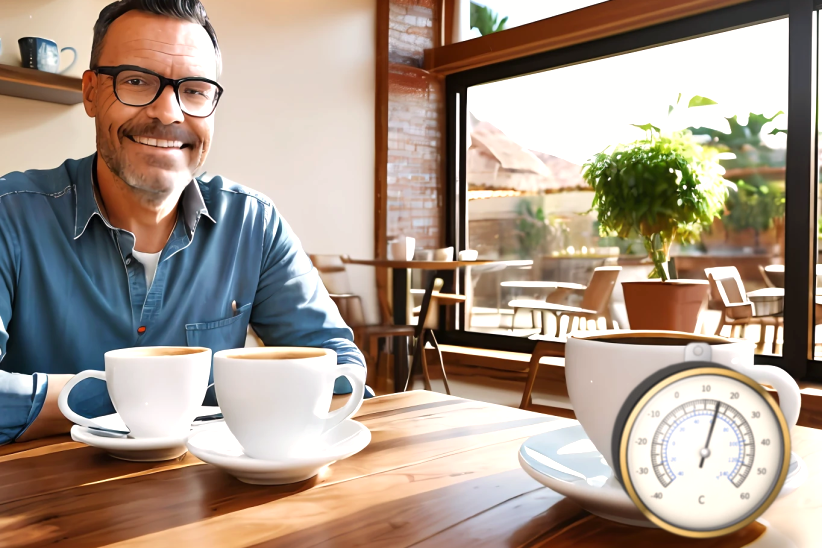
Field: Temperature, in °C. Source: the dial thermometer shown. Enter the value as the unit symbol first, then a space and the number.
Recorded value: °C 15
